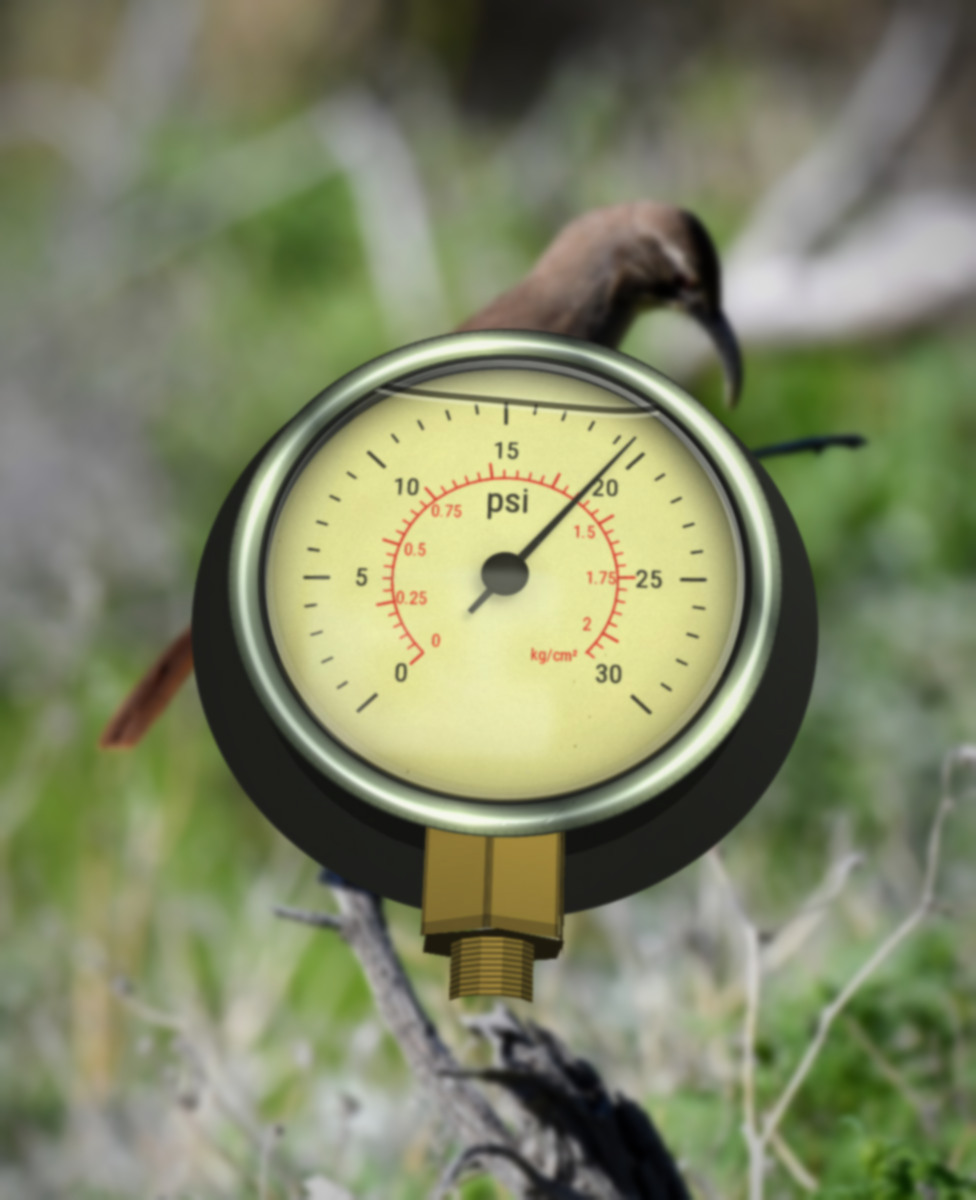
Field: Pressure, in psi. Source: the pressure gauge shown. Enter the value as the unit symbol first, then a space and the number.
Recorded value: psi 19.5
